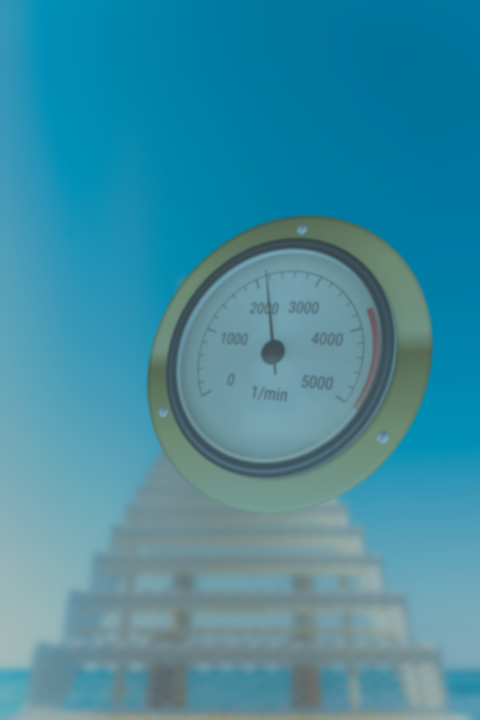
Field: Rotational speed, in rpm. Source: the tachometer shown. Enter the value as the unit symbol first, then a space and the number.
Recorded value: rpm 2200
